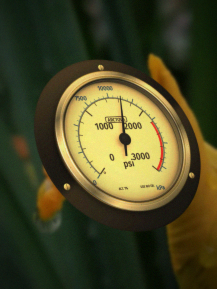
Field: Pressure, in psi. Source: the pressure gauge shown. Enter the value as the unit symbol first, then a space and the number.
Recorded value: psi 1600
